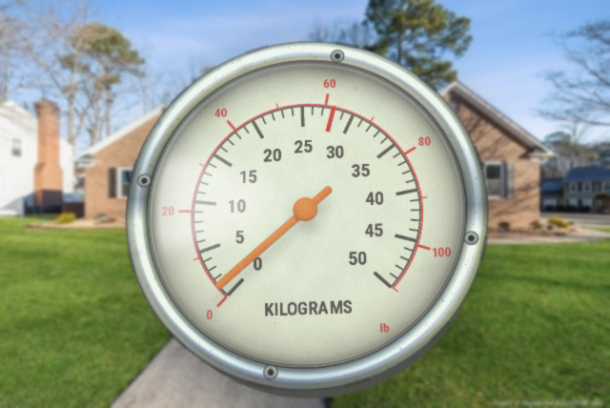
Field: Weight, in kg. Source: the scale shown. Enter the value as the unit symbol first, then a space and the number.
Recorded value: kg 1
